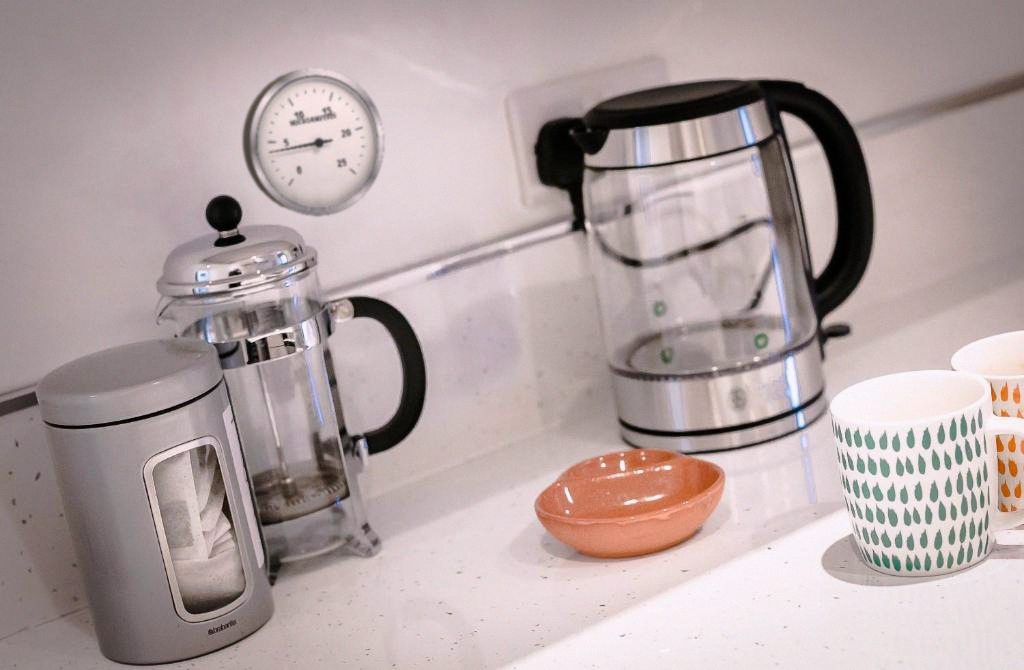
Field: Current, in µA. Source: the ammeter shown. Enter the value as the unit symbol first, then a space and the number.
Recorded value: µA 4
